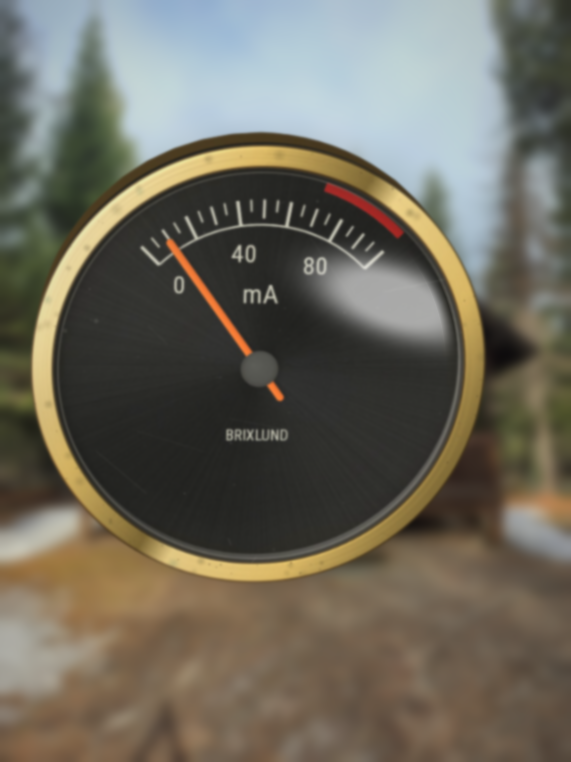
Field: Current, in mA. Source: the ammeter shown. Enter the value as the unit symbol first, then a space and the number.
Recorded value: mA 10
